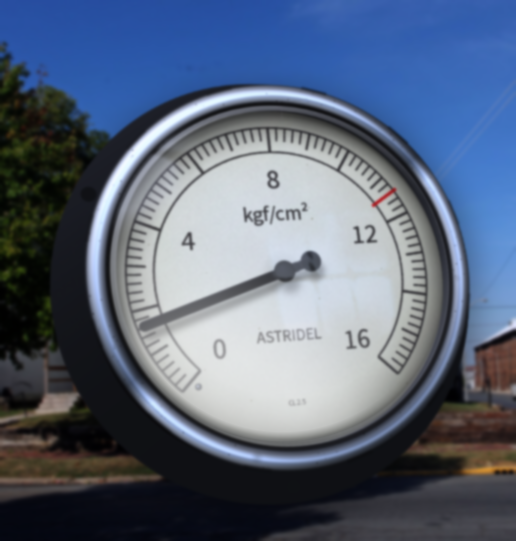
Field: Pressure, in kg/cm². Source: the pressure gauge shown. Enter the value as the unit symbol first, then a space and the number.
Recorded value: kg/cm² 1.6
